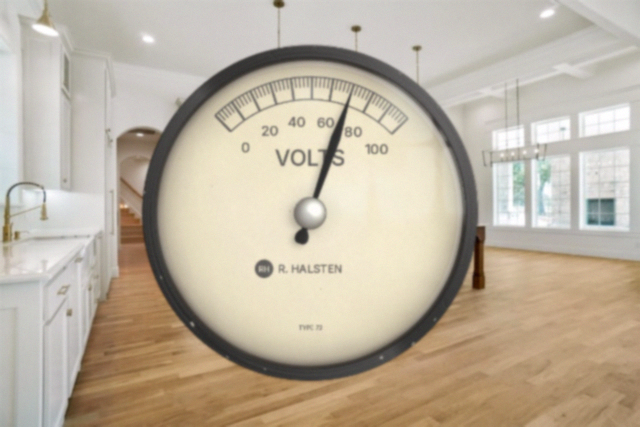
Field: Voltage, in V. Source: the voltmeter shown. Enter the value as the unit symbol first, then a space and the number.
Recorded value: V 70
